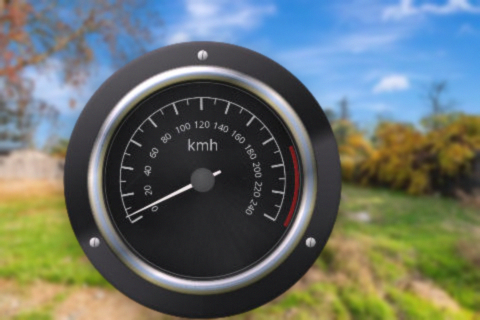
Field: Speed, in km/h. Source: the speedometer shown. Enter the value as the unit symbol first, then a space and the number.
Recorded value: km/h 5
